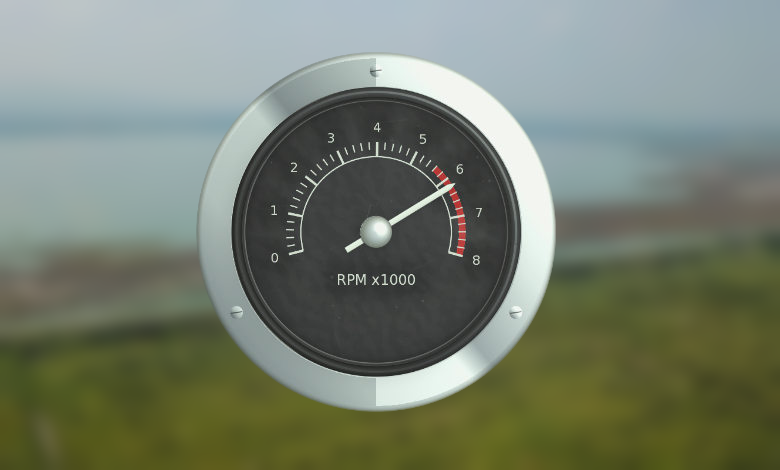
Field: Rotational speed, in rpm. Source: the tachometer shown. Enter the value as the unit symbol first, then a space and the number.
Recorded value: rpm 6200
